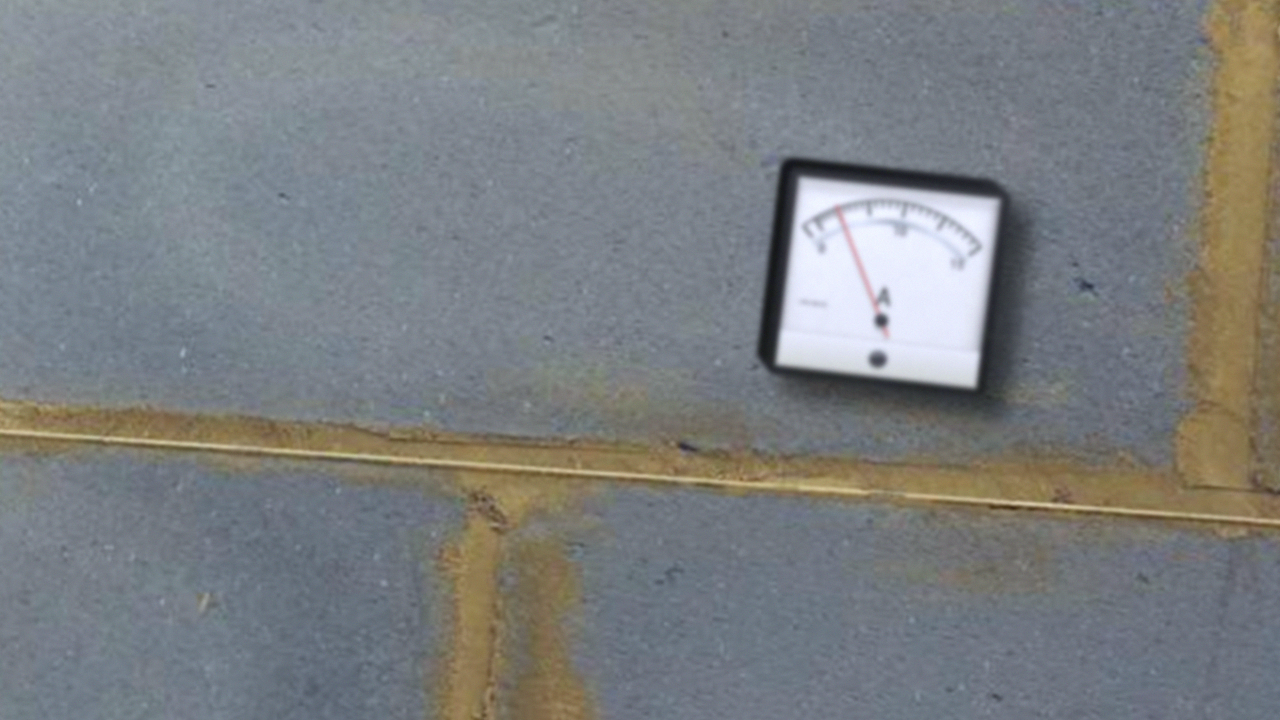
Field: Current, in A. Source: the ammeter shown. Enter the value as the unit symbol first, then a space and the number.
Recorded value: A 5
